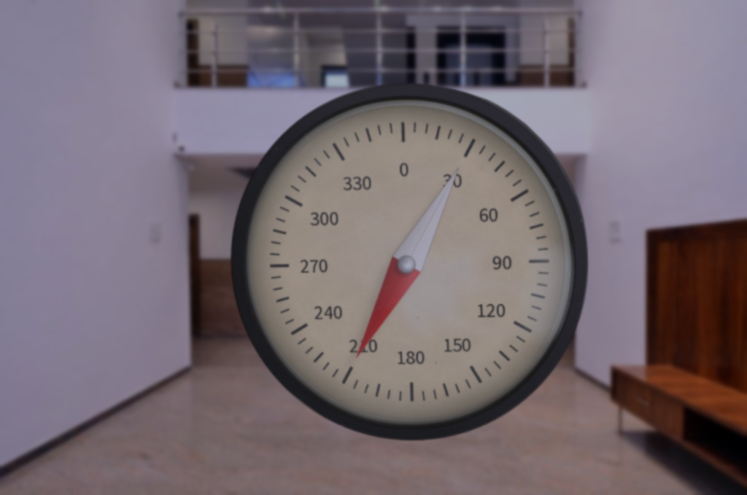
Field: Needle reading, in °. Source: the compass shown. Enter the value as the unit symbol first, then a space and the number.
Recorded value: ° 210
